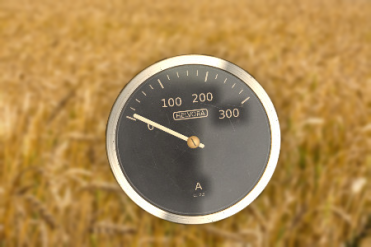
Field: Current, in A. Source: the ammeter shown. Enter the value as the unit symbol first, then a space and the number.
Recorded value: A 10
